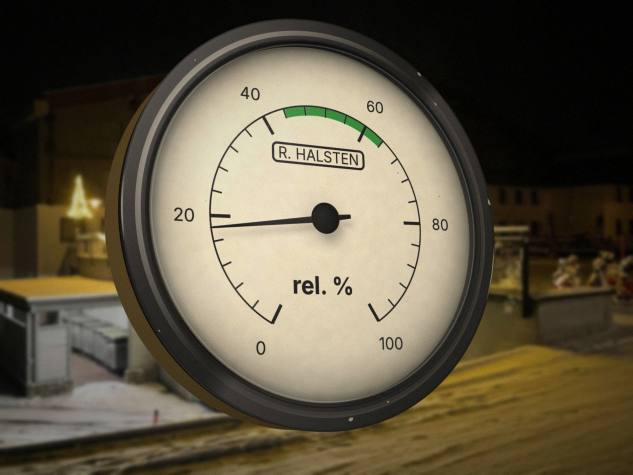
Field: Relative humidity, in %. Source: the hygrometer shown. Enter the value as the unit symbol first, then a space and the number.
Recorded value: % 18
